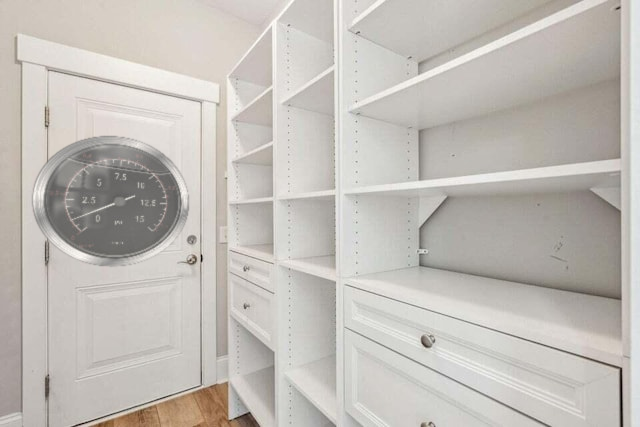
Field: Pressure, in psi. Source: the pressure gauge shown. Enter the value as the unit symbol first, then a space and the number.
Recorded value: psi 1
